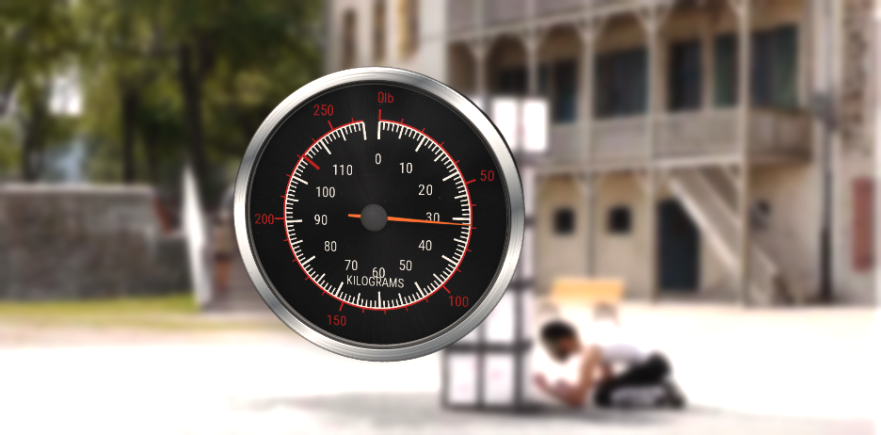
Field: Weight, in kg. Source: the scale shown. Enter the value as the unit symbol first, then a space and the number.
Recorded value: kg 31
